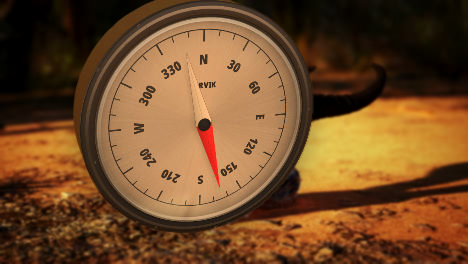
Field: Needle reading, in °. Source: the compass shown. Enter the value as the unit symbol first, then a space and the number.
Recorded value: ° 165
